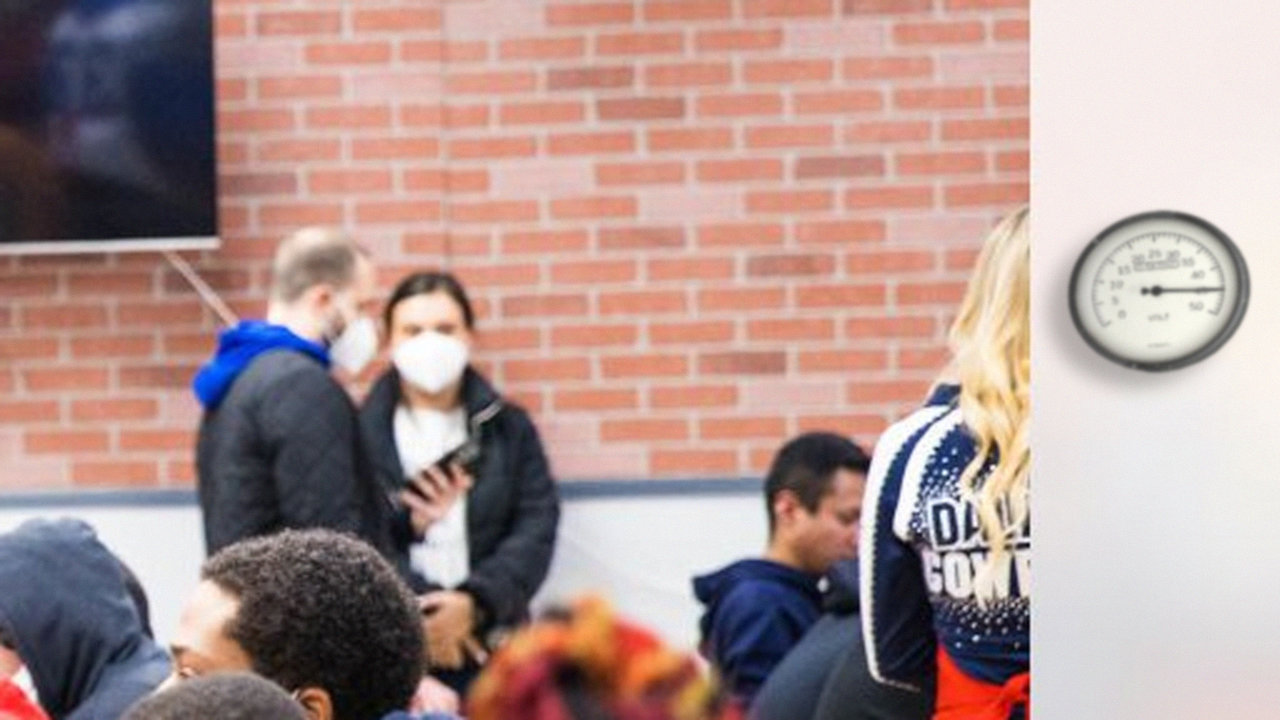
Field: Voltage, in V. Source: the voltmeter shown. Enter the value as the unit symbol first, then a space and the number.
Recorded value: V 45
